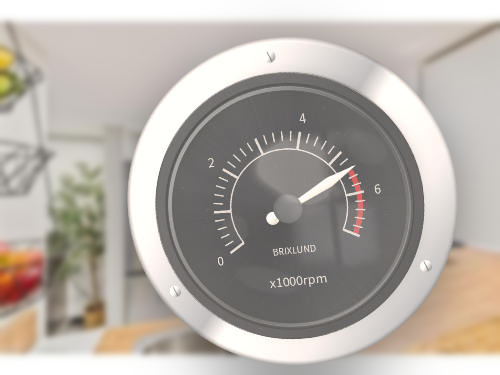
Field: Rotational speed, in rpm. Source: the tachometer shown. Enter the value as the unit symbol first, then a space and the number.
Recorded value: rpm 5400
